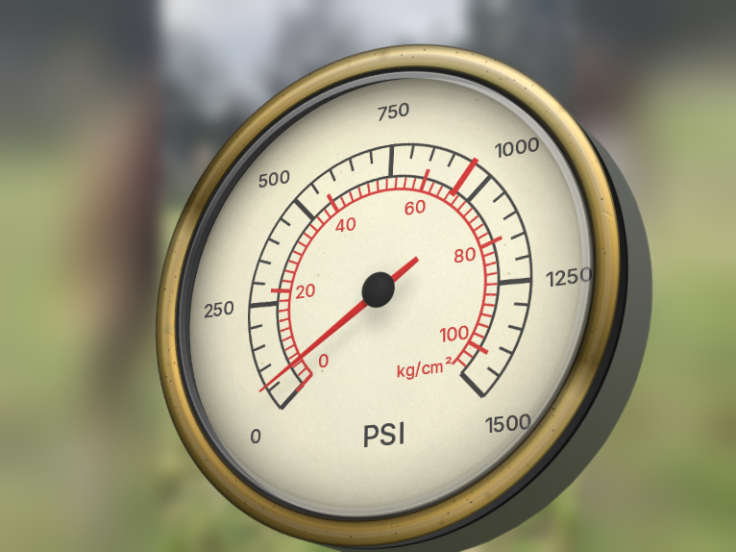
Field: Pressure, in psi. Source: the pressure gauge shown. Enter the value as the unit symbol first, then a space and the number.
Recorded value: psi 50
